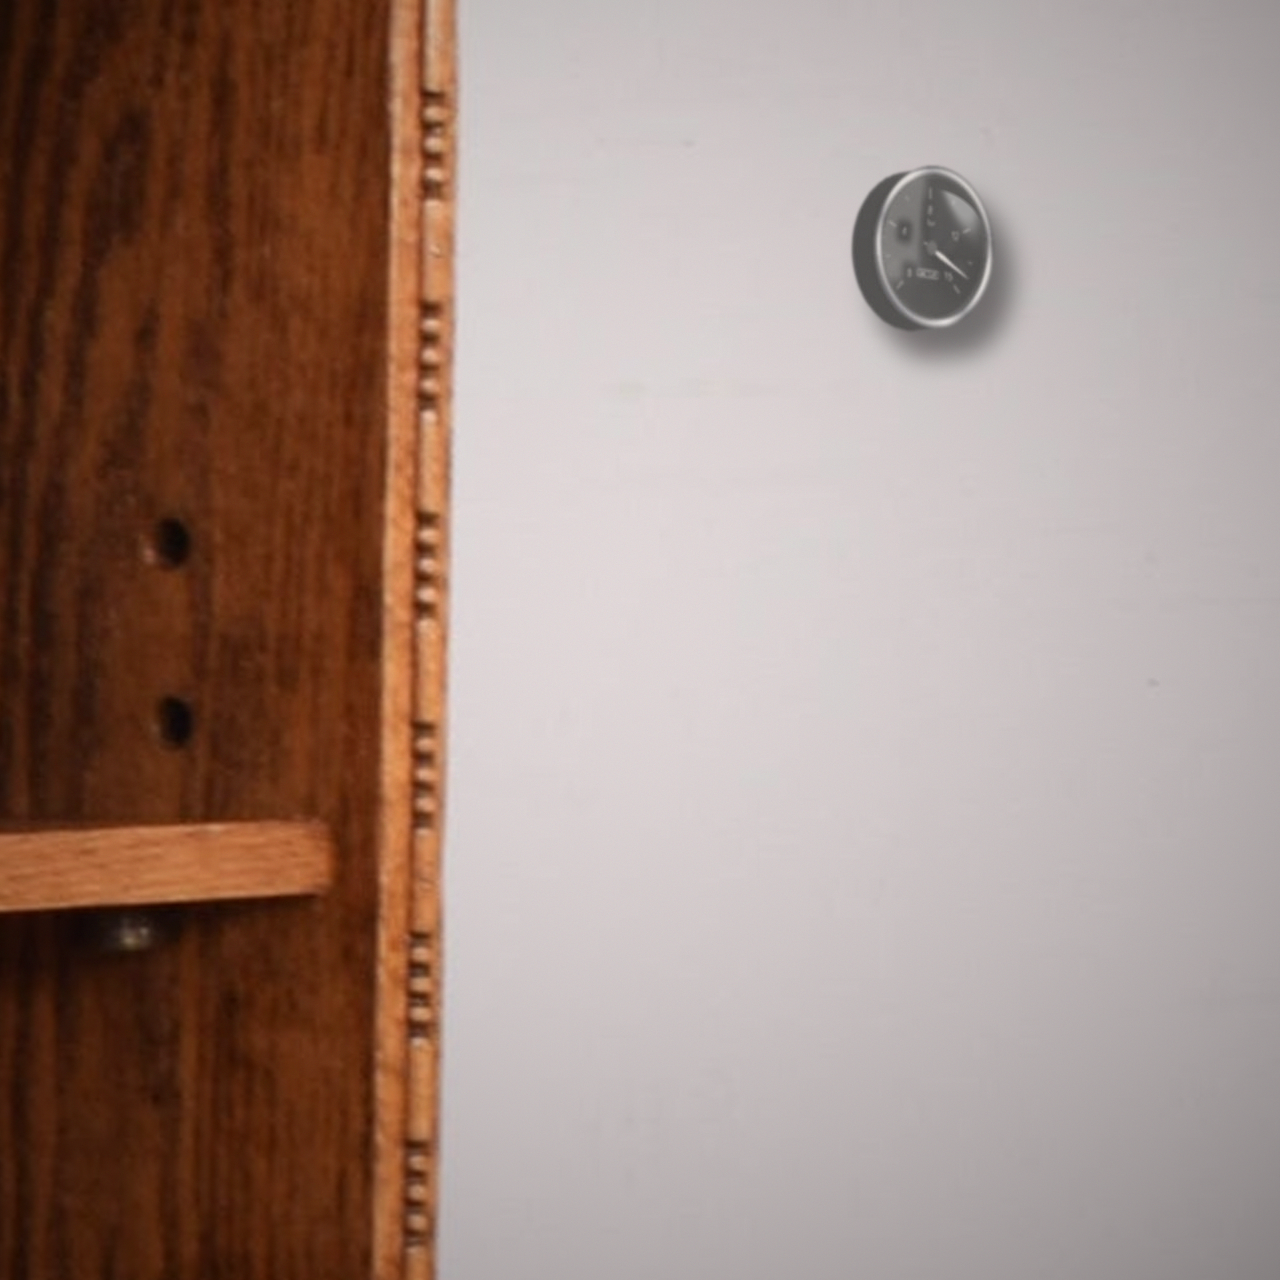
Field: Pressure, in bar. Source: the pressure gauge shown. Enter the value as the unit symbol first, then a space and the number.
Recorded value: bar 15
